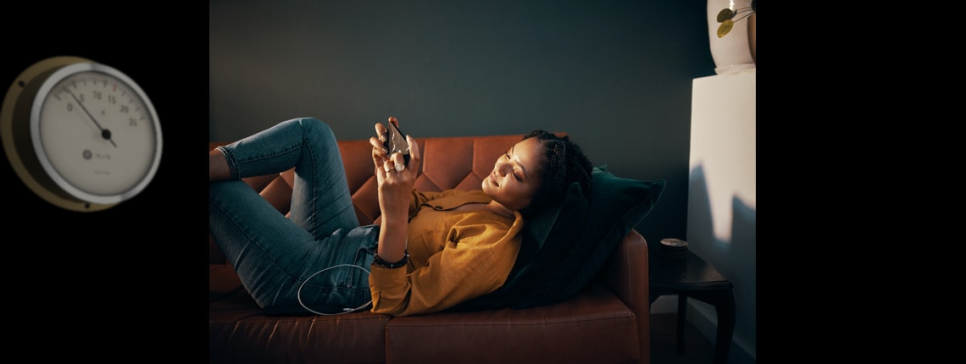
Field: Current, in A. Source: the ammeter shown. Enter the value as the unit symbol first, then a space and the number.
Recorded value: A 2.5
